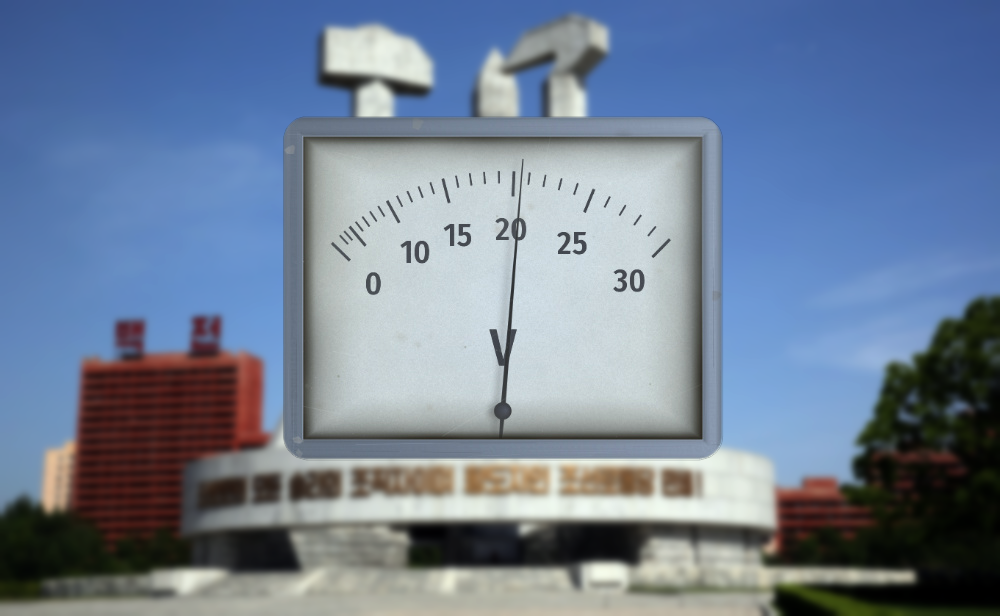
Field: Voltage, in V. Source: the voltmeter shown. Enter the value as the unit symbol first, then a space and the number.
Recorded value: V 20.5
